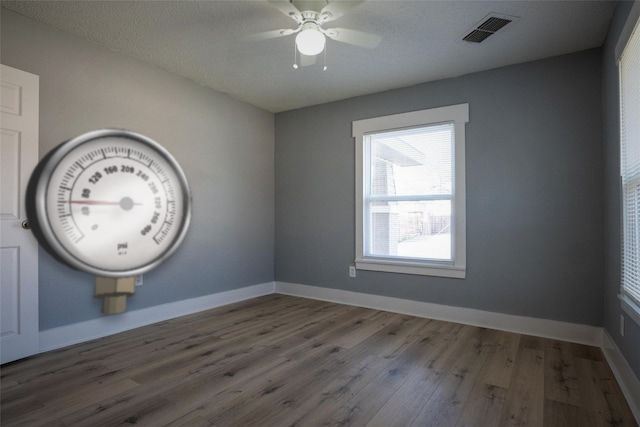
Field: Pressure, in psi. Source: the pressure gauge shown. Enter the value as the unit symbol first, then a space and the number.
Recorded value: psi 60
